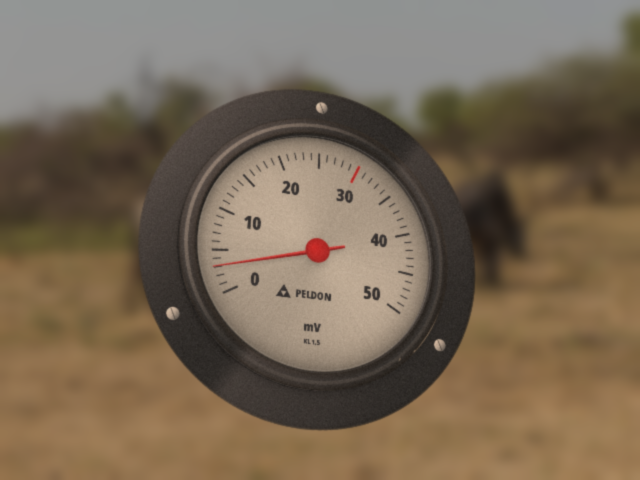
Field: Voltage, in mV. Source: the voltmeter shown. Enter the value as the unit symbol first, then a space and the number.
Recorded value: mV 3
